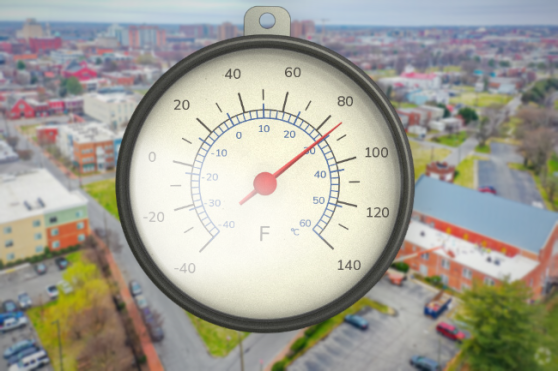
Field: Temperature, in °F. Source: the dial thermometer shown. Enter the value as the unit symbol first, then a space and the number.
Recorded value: °F 85
